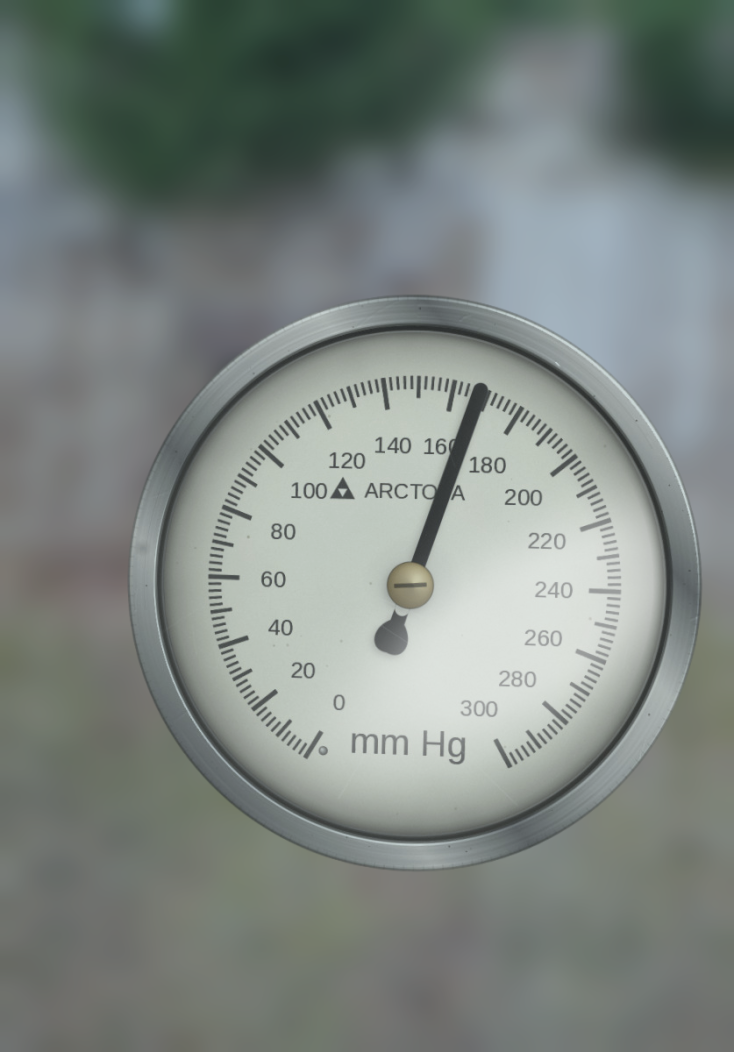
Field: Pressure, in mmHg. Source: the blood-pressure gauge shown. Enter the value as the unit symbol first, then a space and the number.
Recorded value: mmHg 168
